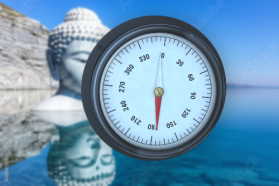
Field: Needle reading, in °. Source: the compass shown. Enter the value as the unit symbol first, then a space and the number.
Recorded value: ° 175
